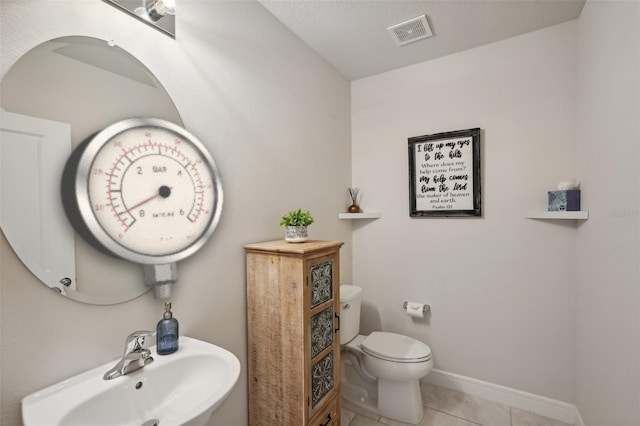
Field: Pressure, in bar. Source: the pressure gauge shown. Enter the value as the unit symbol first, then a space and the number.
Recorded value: bar 0.4
